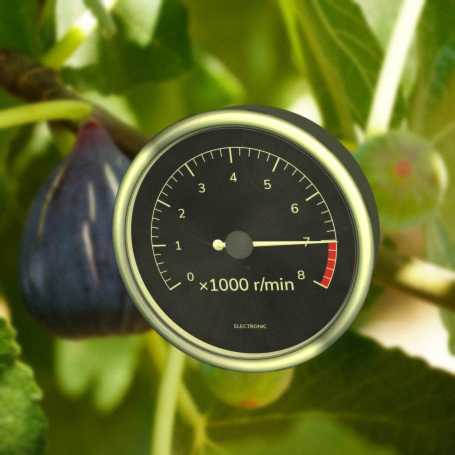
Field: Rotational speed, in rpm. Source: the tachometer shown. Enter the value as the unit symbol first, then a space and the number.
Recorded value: rpm 7000
